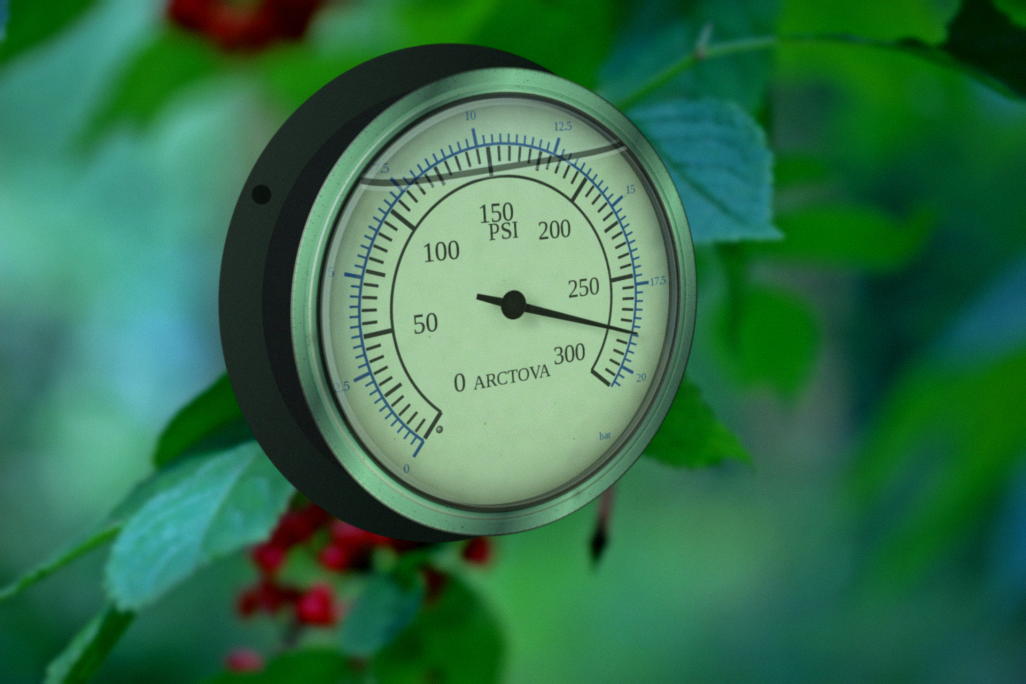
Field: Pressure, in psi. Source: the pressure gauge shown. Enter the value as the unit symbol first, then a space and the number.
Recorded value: psi 275
